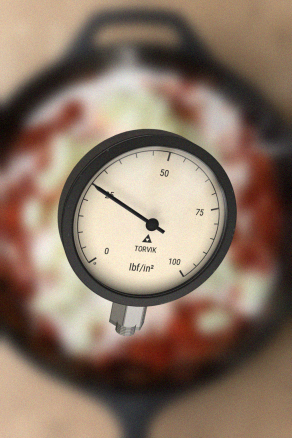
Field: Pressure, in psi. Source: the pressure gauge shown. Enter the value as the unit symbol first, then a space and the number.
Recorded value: psi 25
